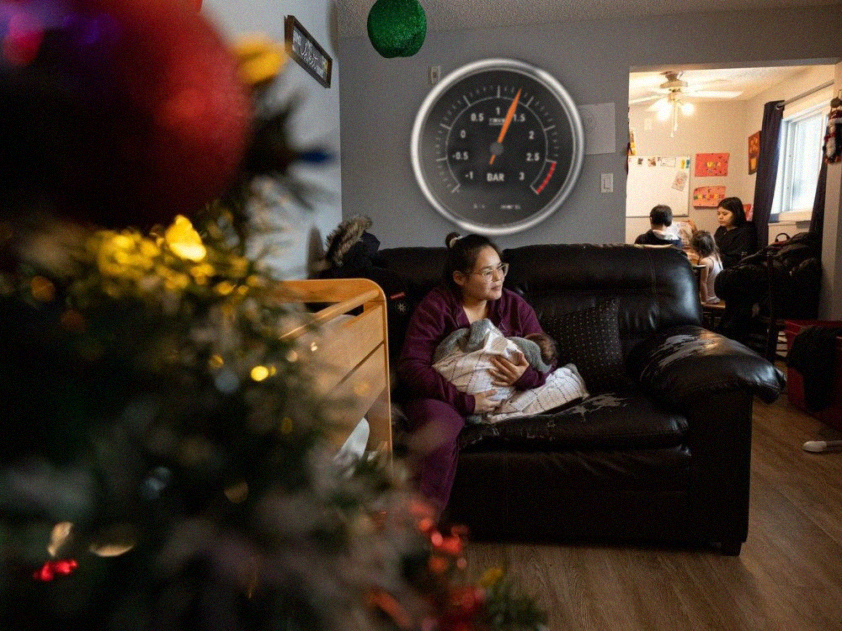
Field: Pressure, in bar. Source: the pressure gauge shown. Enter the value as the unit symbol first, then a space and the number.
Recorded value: bar 1.3
